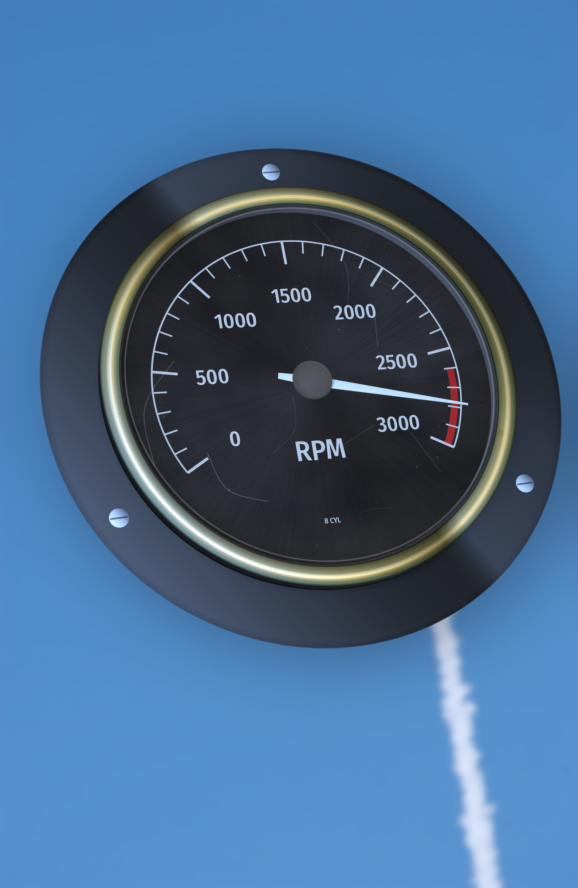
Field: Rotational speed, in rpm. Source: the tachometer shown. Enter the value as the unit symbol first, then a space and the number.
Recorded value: rpm 2800
